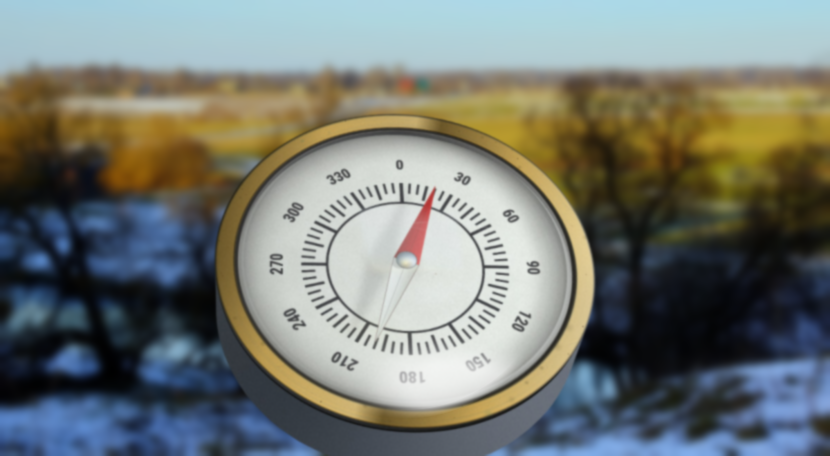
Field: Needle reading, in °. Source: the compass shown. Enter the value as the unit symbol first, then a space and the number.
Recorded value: ° 20
